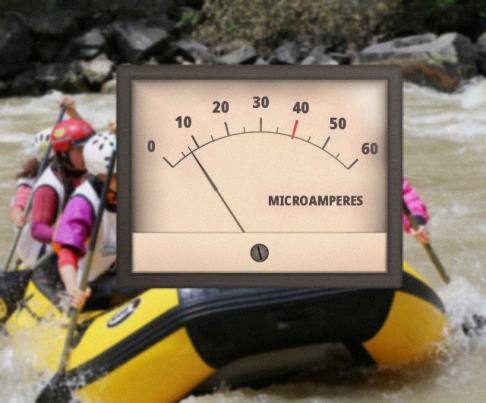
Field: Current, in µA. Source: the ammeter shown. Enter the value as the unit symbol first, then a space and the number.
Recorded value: µA 7.5
